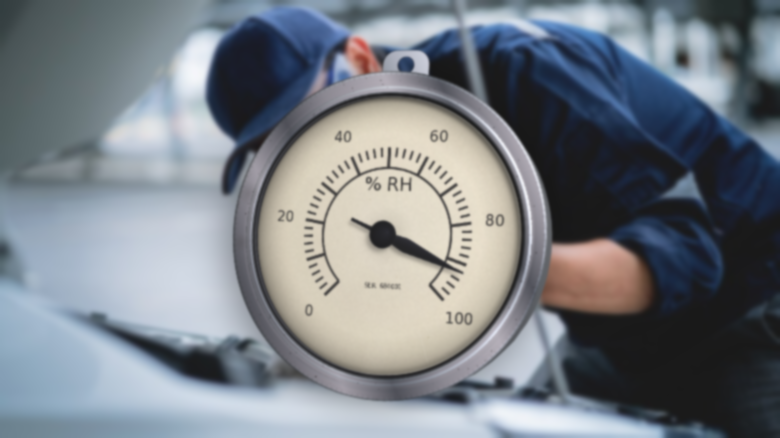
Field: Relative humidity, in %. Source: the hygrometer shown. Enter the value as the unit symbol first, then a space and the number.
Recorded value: % 92
